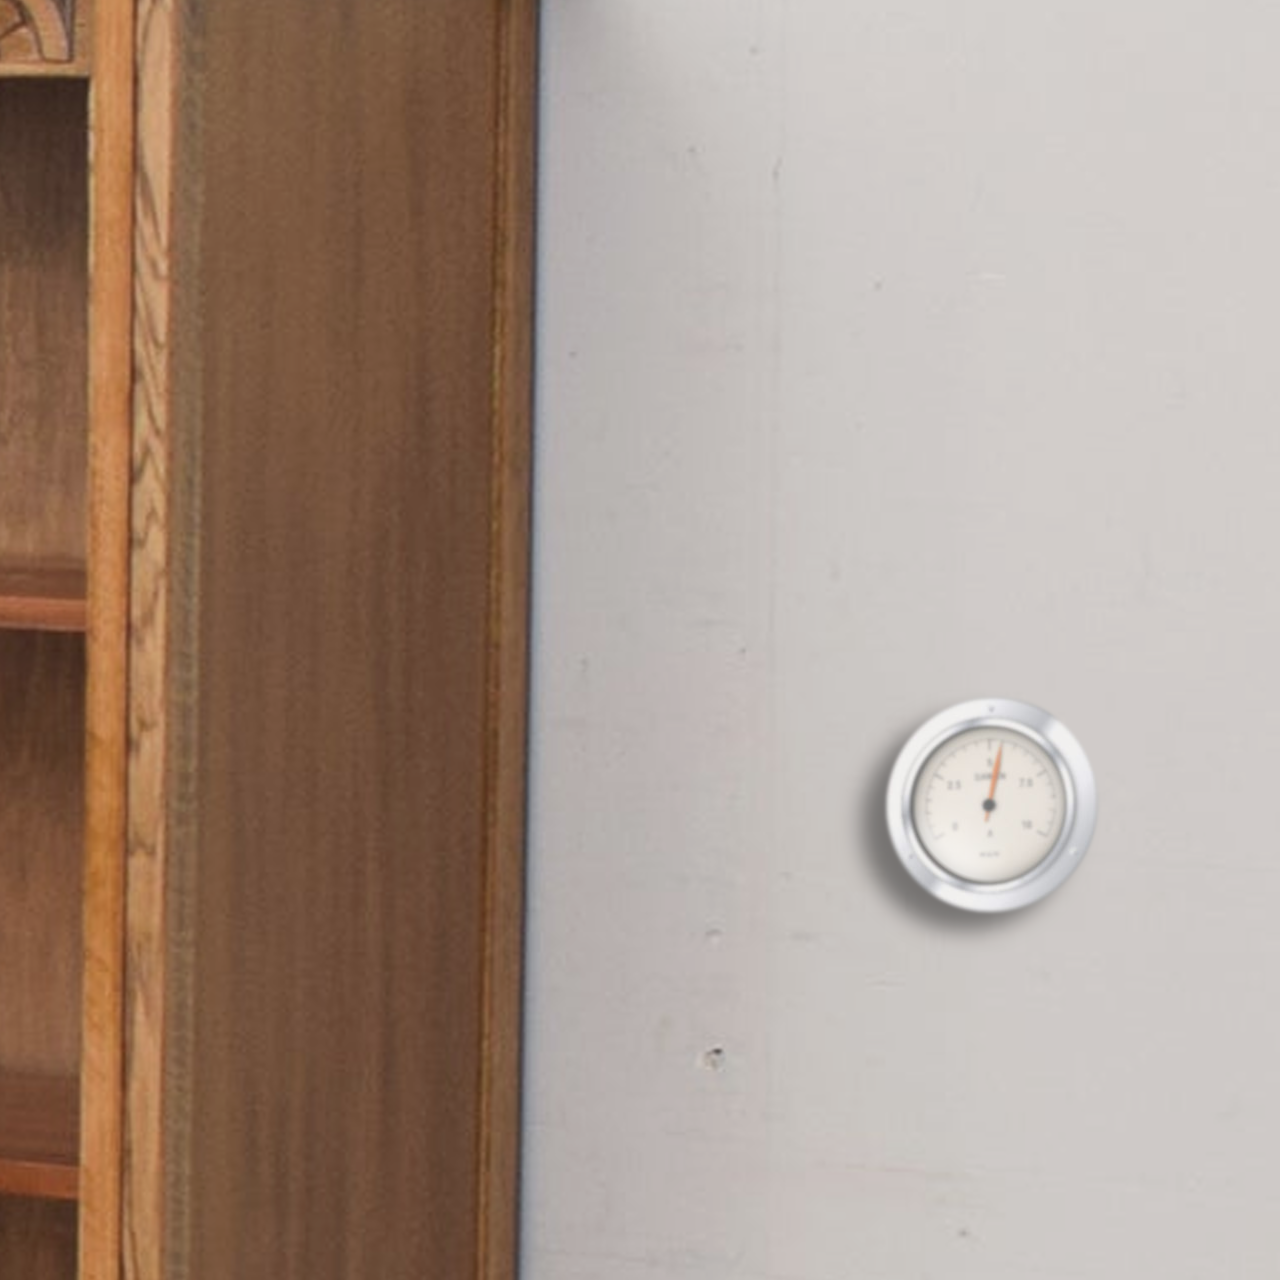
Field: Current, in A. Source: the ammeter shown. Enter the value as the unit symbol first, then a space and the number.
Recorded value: A 5.5
